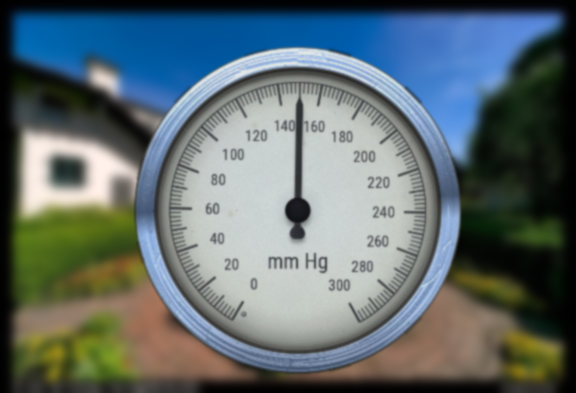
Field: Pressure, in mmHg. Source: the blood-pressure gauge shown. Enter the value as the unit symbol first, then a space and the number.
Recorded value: mmHg 150
